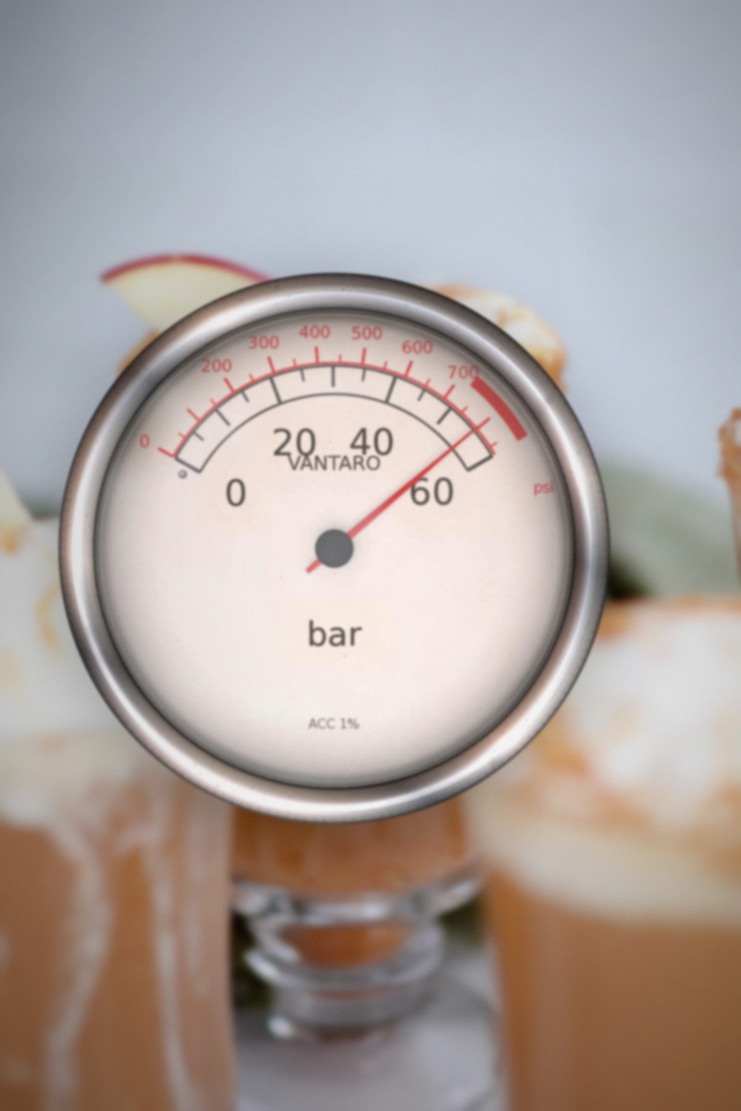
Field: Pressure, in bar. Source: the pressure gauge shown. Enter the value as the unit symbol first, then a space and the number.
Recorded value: bar 55
